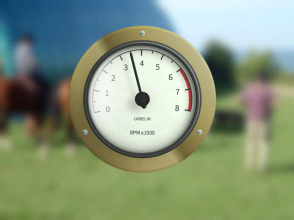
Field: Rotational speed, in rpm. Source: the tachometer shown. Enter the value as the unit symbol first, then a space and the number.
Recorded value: rpm 3500
